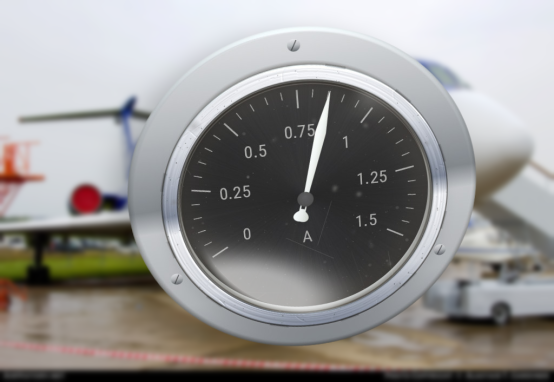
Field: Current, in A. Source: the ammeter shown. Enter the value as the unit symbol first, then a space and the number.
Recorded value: A 0.85
